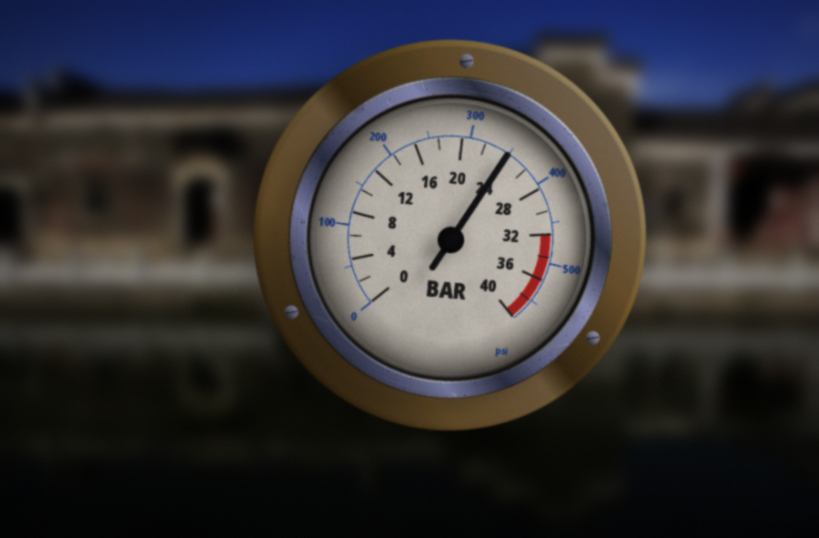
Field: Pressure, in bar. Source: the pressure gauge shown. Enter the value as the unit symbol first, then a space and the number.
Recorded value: bar 24
